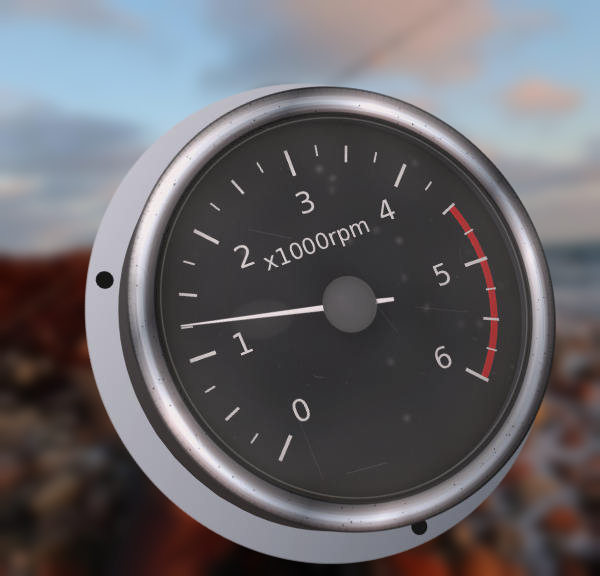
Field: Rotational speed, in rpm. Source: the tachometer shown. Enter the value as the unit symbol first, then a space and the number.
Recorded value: rpm 1250
